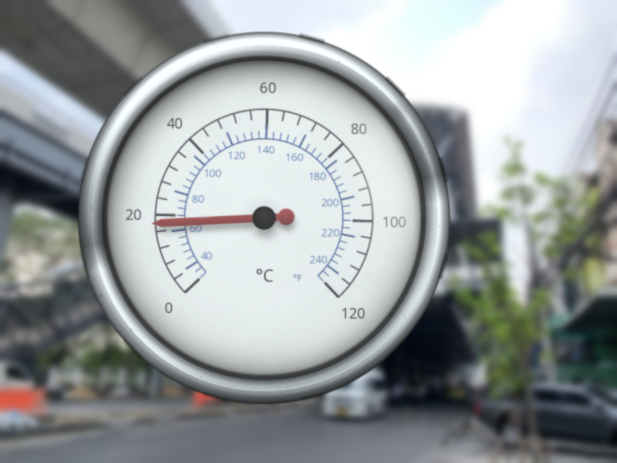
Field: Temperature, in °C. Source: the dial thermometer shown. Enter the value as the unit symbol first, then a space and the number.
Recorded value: °C 18
